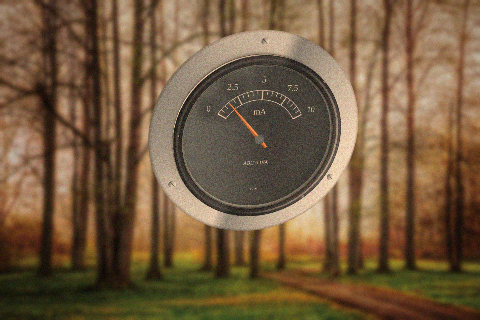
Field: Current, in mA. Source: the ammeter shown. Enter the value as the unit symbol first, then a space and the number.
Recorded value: mA 1.5
